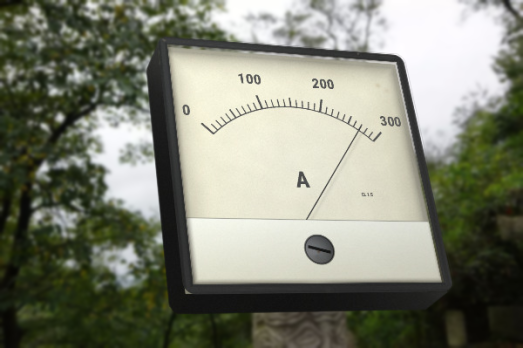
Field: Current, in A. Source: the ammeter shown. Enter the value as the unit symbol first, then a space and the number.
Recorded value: A 270
